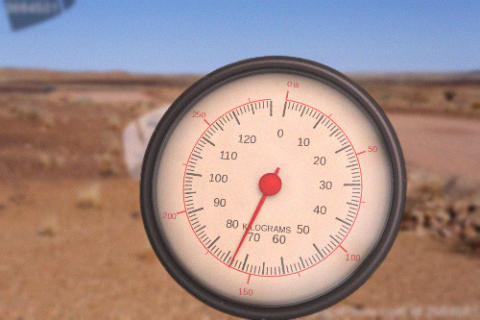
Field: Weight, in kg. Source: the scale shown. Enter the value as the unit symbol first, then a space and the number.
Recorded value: kg 73
